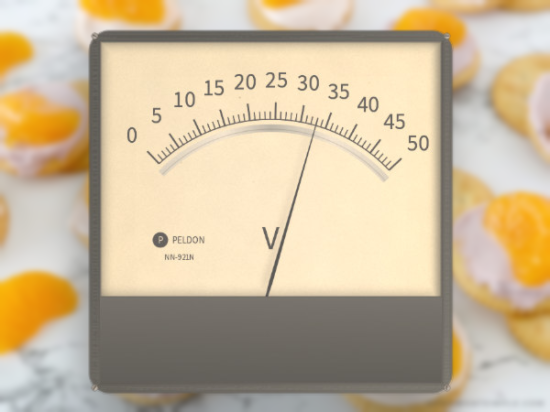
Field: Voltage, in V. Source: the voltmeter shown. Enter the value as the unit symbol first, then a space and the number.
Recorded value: V 33
